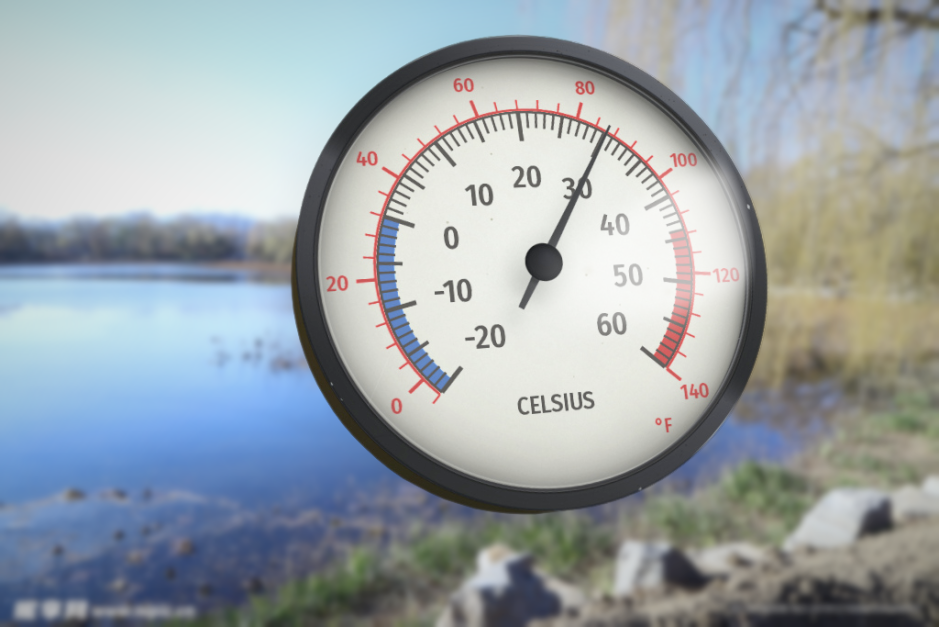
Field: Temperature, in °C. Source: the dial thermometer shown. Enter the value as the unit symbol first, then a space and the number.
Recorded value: °C 30
